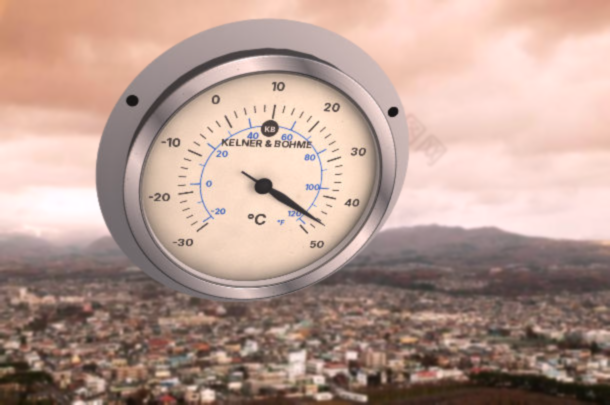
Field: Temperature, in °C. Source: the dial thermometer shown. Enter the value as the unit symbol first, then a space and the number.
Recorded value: °C 46
